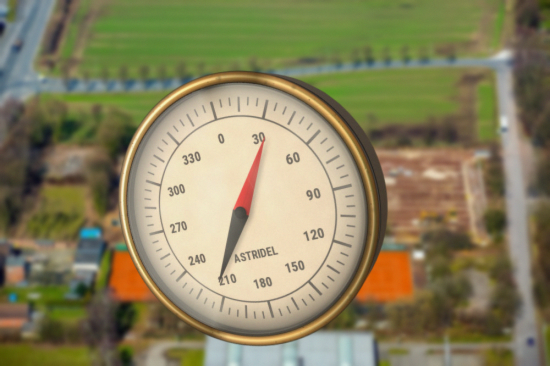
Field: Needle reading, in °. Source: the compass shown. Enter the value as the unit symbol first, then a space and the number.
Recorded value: ° 35
